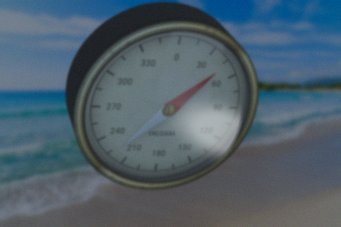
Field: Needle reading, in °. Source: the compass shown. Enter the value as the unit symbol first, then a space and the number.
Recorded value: ° 45
